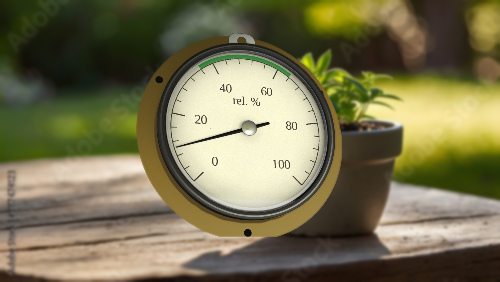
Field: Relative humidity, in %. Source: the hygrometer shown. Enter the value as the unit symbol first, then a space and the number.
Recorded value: % 10
